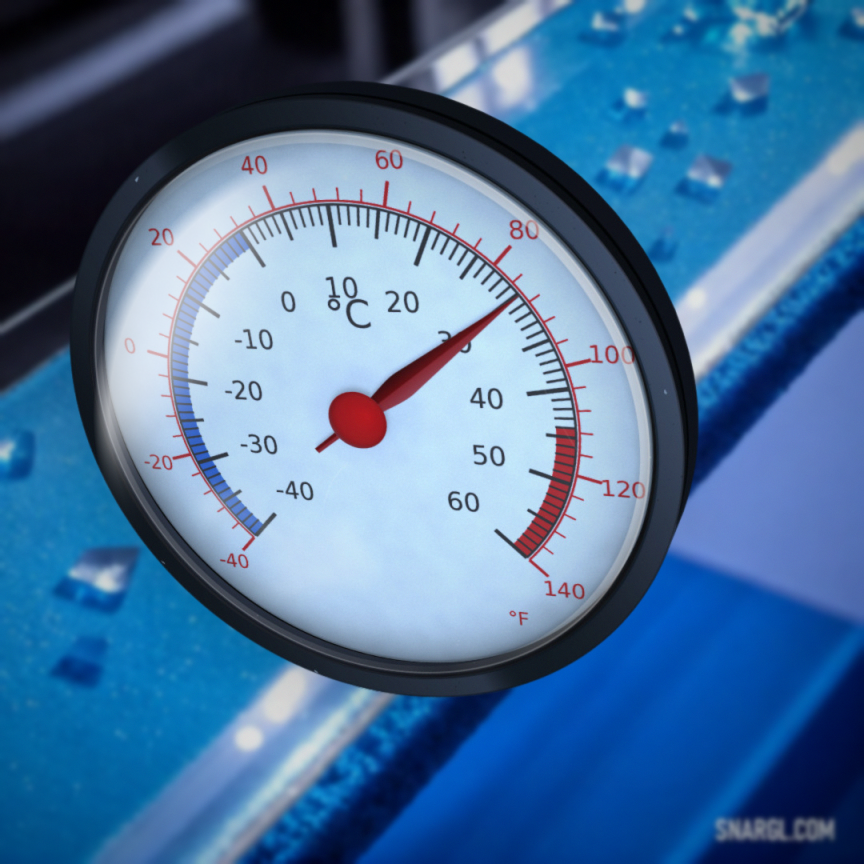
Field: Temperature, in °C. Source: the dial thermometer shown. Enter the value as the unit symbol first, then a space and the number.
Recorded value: °C 30
